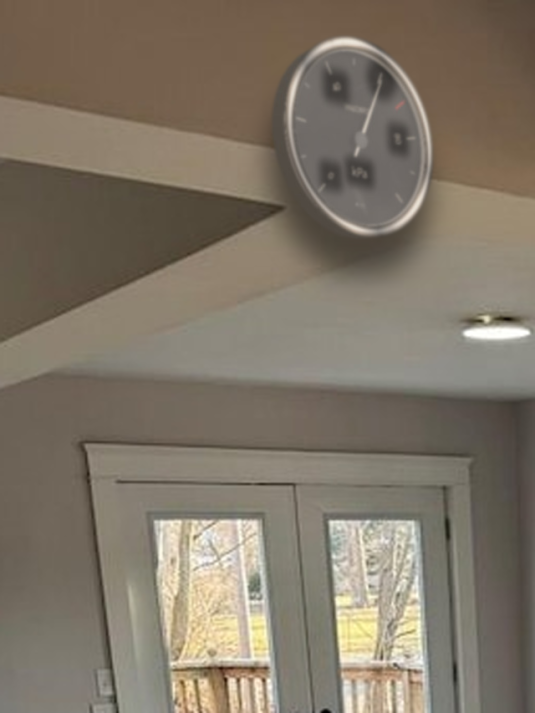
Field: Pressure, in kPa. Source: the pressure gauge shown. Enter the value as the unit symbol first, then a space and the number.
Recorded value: kPa 60
